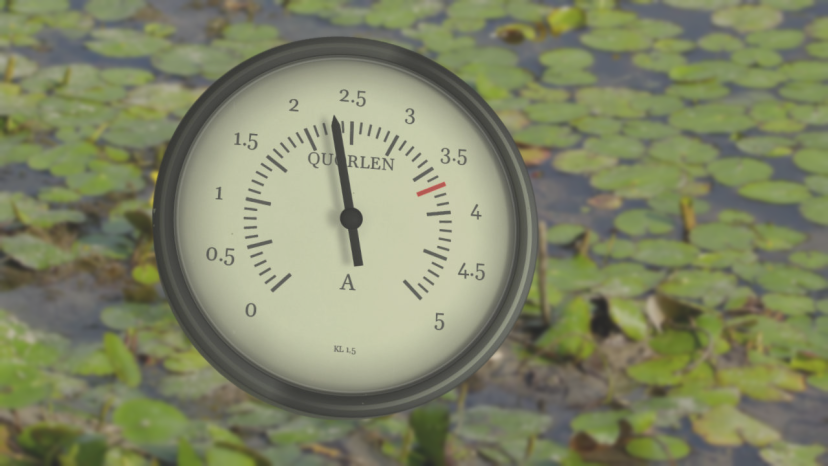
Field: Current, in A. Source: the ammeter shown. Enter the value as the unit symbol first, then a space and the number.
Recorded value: A 2.3
